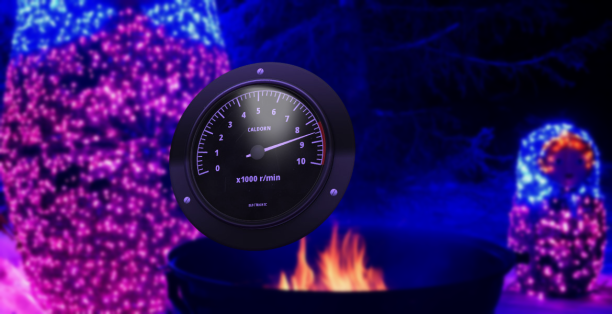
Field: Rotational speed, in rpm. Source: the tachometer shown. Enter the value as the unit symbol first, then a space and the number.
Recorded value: rpm 8600
